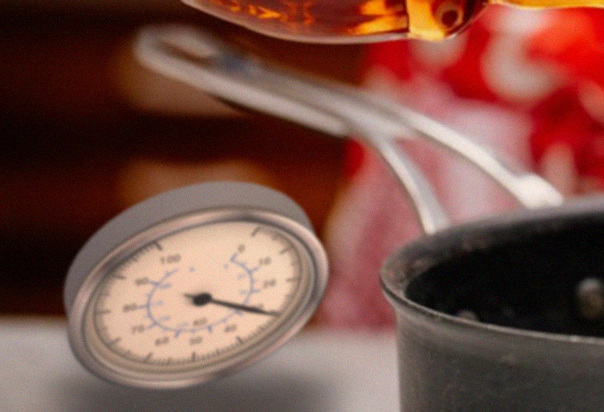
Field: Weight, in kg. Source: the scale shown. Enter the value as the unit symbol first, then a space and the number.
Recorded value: kg 30
